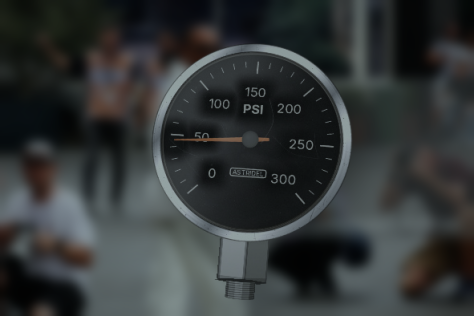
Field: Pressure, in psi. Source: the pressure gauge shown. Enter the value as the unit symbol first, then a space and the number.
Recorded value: psi 45
